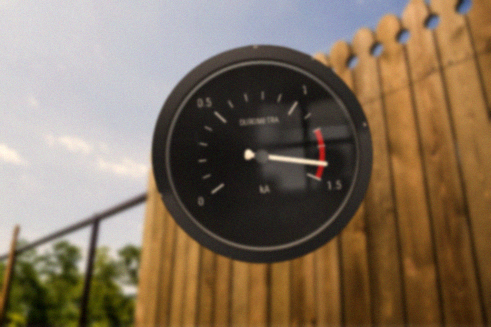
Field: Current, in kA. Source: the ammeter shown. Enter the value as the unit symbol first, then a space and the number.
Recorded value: kA 1.4
